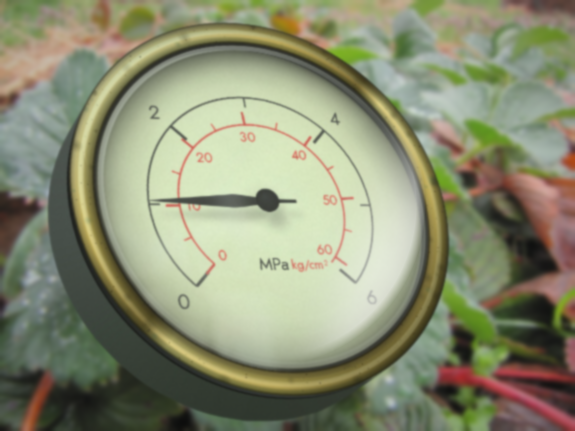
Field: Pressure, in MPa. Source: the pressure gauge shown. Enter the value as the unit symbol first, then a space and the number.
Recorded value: MPa 1
